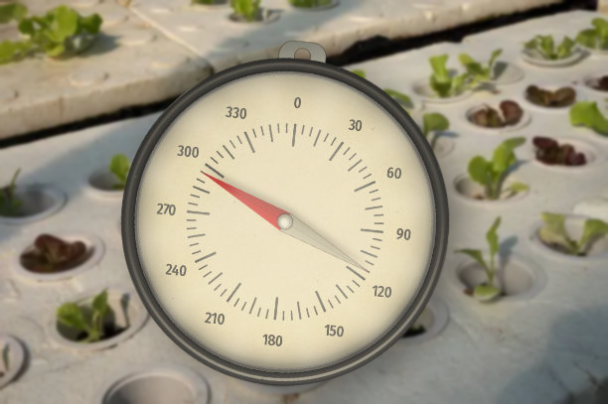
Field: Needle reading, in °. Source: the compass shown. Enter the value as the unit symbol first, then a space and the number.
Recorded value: ° 295
